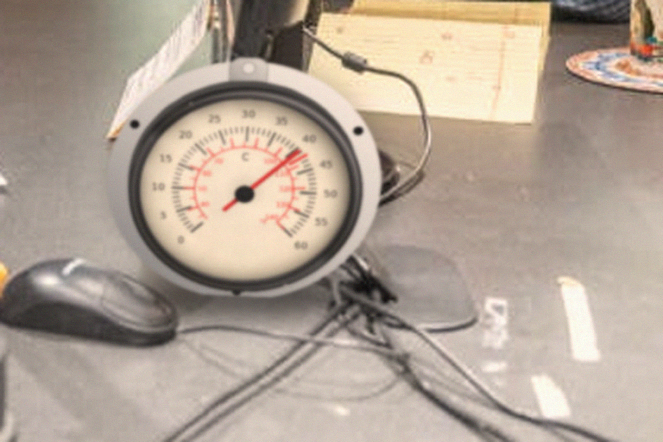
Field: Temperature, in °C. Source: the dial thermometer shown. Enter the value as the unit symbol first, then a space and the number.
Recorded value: °C 40
